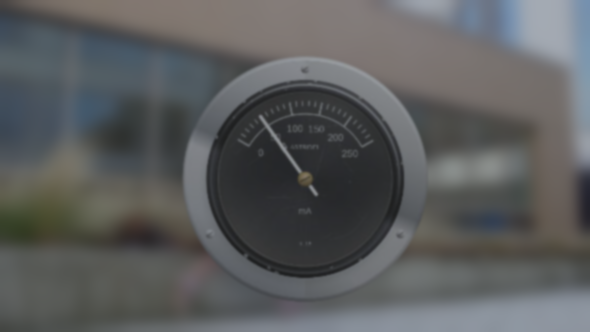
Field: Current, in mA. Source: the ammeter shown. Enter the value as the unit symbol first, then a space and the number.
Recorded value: mA 50
